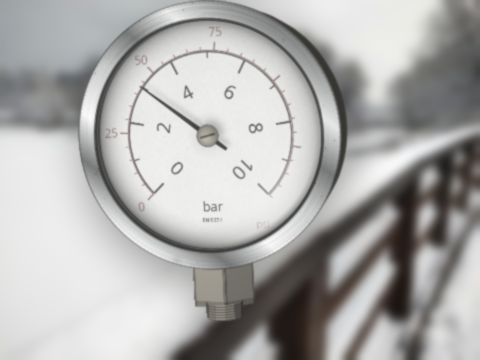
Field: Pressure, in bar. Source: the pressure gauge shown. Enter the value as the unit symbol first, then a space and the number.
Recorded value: bar 3
